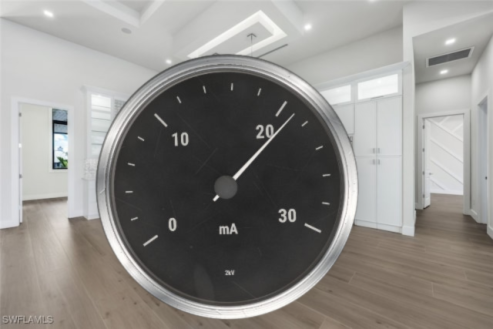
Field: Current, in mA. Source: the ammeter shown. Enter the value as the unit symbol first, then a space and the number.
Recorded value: mA 21
